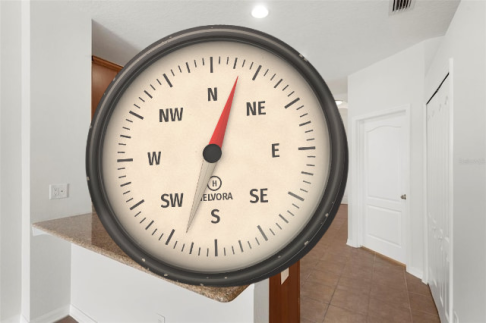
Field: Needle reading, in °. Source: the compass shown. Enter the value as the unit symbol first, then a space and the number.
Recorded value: ° 20
